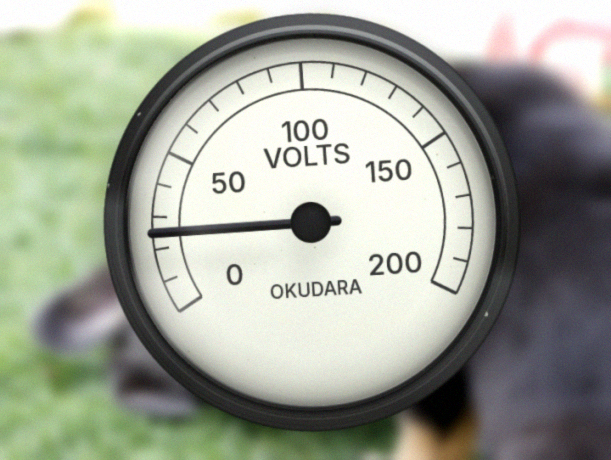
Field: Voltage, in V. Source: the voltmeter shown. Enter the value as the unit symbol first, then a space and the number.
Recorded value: V 25
